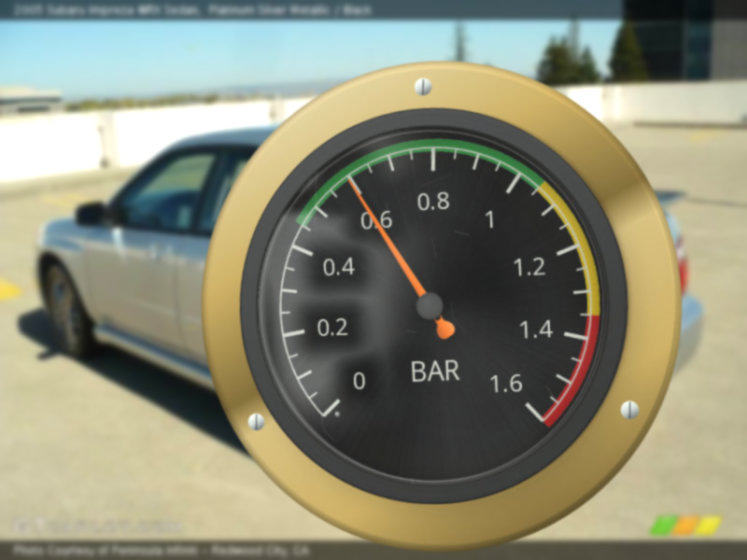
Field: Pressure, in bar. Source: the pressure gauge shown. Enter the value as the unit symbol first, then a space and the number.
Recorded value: bar 0.6
